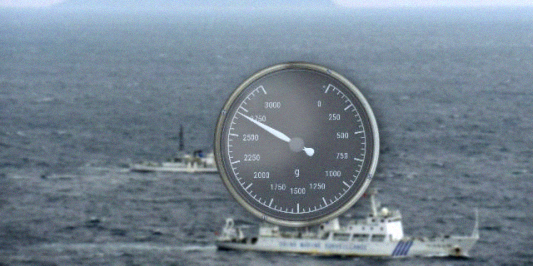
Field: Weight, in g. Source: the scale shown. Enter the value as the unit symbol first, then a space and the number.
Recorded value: g 2700
